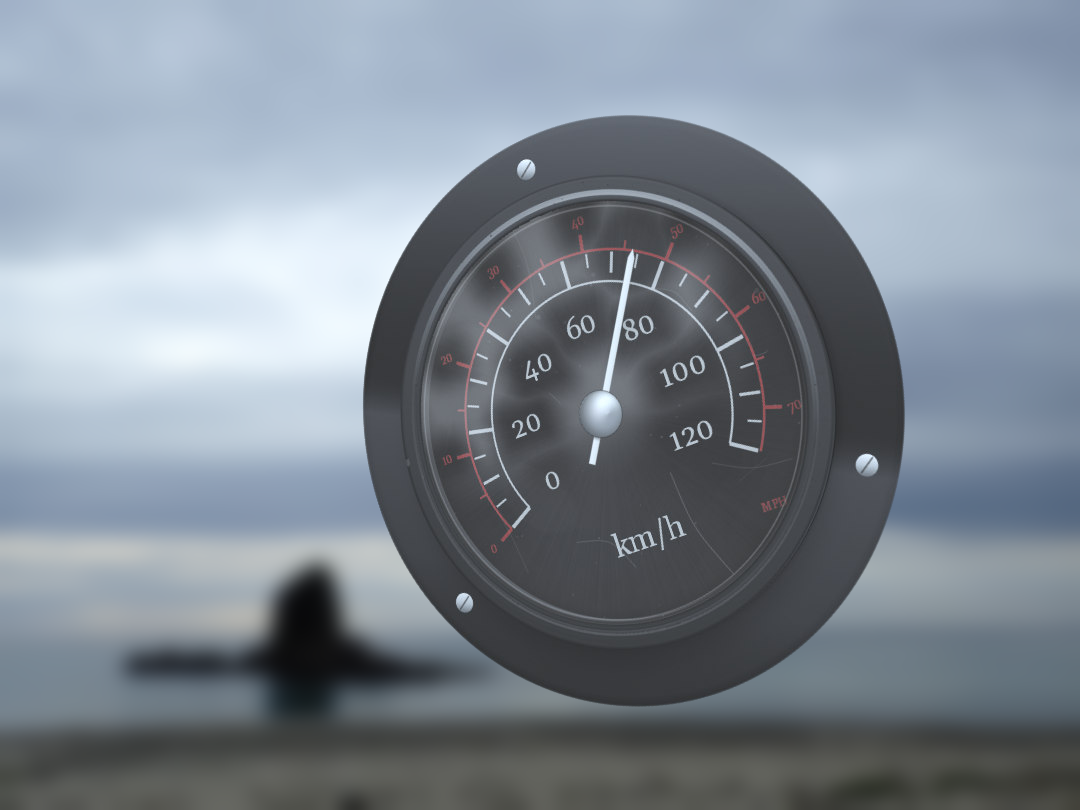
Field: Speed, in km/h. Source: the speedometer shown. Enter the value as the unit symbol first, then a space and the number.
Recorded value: km/h 75
